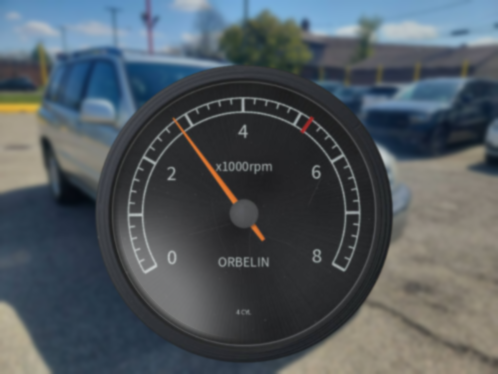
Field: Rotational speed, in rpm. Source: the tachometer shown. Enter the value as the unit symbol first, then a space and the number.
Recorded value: rpm 2800
